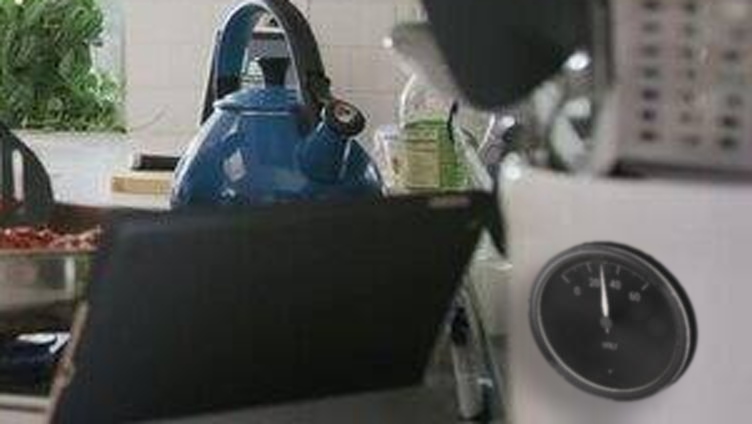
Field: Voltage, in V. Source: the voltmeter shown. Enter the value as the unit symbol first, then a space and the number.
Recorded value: V 30
